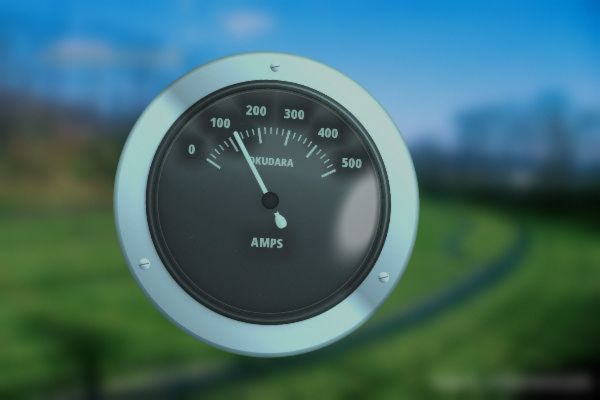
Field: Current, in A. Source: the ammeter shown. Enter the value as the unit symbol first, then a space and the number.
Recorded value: A 120
